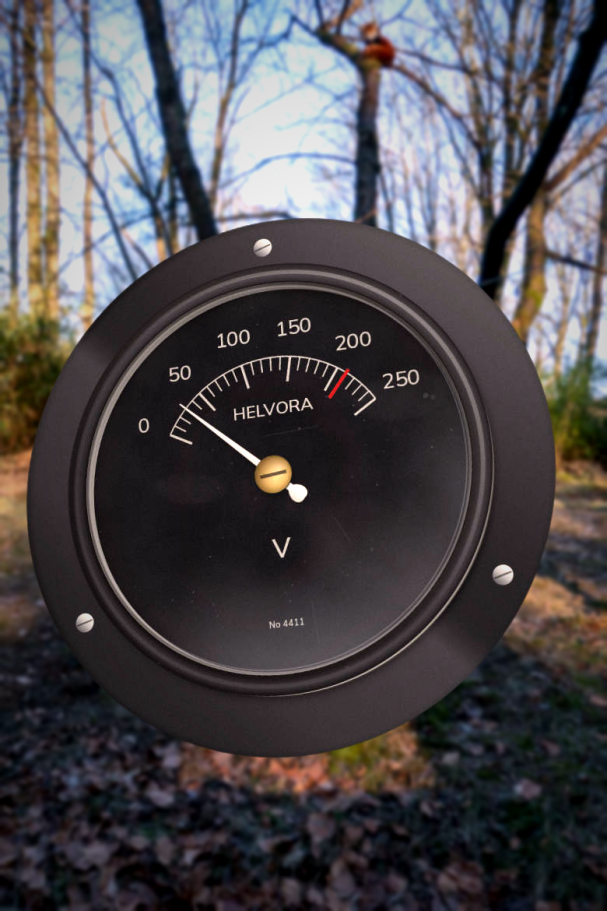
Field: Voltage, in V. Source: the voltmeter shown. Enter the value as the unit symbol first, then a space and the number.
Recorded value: V 30
